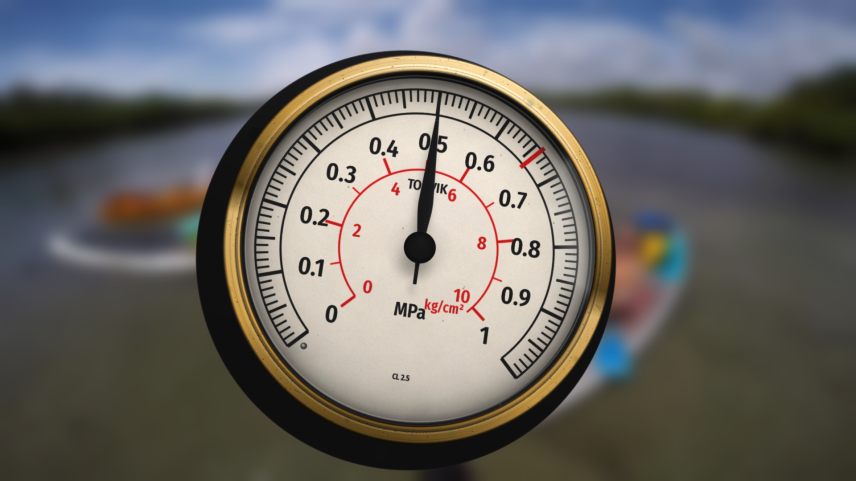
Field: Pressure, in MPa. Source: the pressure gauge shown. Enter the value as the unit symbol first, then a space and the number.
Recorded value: MPa 0.5
